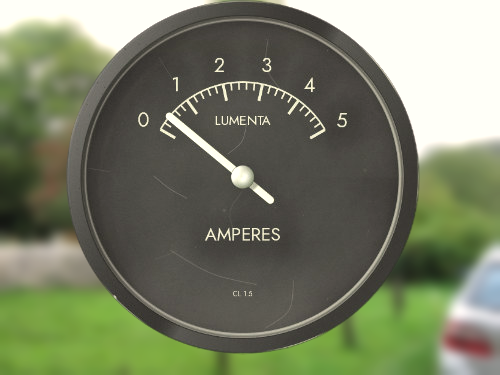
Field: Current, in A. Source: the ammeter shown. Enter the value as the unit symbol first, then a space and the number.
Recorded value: A 0.4
